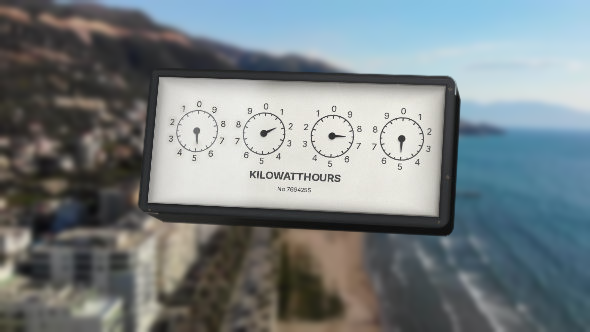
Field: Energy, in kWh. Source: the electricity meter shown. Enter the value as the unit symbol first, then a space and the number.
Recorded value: kWh 5175
